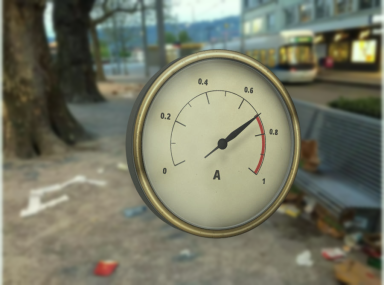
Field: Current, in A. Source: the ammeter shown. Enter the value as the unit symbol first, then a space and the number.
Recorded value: A 0.7
